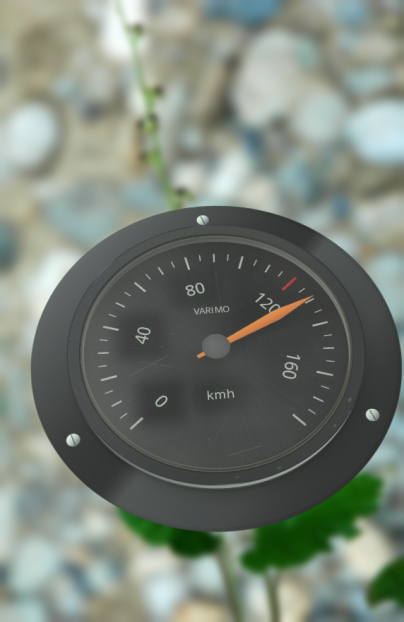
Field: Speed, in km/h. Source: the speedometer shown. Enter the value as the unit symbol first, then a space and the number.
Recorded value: km/h 130
